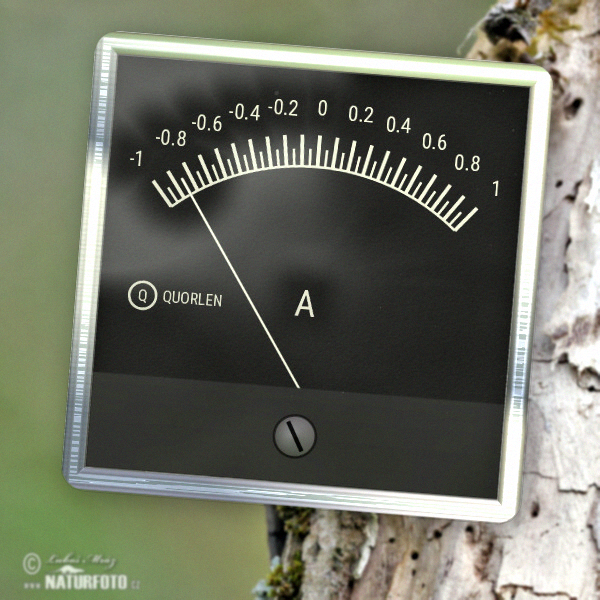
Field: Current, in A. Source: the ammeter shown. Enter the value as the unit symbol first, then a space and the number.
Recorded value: A -0.85
